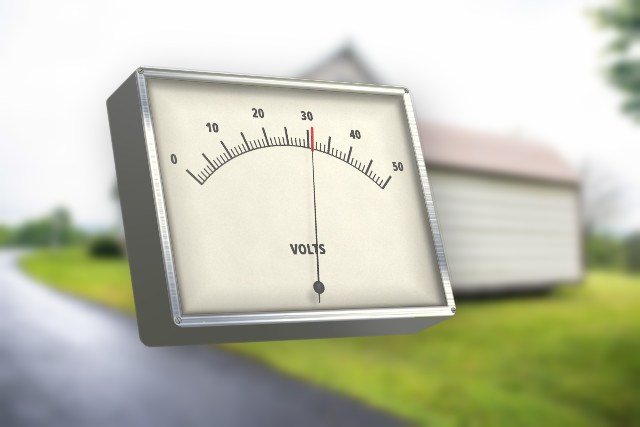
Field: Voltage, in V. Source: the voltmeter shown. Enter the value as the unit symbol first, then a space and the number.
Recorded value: V 30
